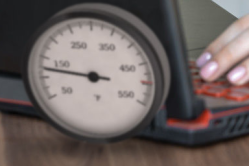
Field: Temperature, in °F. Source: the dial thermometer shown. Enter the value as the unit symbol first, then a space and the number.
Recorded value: °F 125
